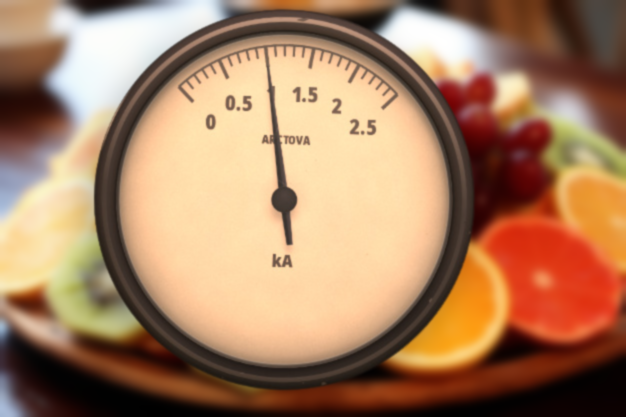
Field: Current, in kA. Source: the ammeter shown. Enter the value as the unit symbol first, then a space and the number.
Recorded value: kA 1
